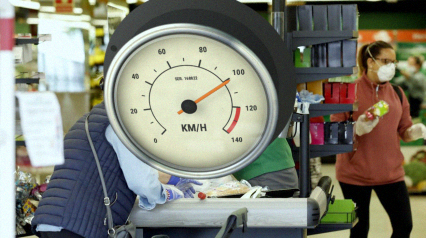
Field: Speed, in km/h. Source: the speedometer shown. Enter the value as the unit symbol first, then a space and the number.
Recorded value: km/h 100
